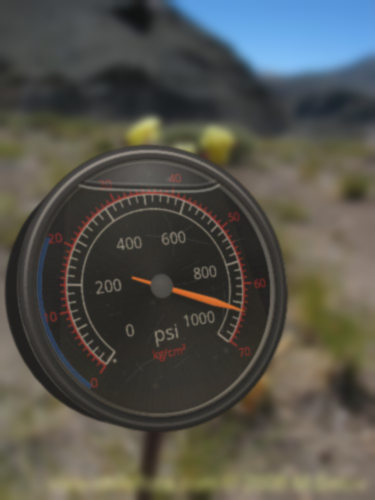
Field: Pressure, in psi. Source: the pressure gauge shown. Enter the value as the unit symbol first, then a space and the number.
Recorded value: psi 920
